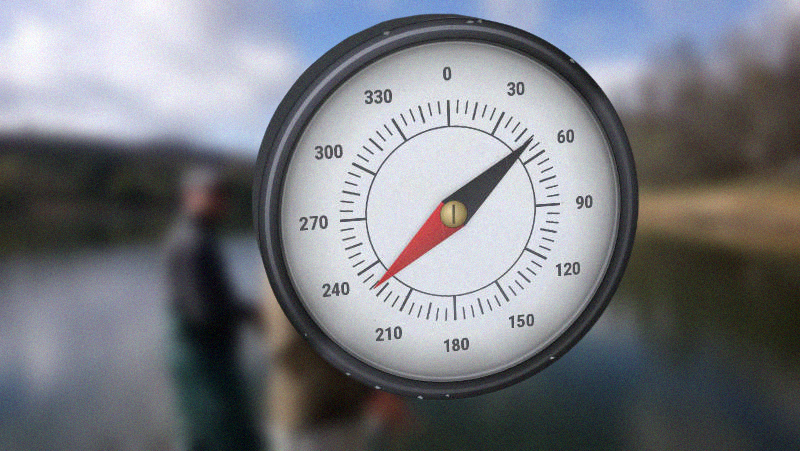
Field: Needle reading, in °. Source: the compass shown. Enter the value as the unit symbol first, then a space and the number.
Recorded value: ° 230
